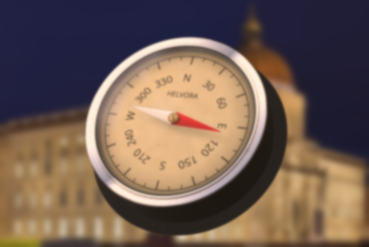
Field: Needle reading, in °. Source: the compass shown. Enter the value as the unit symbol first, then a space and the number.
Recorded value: ° 100
